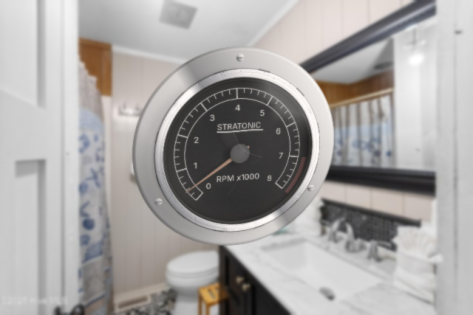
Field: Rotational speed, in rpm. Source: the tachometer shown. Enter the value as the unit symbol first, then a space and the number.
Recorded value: rpm 400
